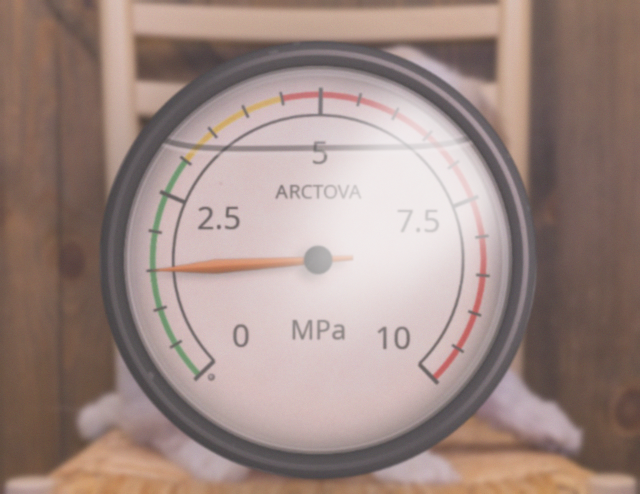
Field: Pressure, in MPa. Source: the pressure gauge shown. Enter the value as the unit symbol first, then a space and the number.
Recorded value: MPa 1.5
